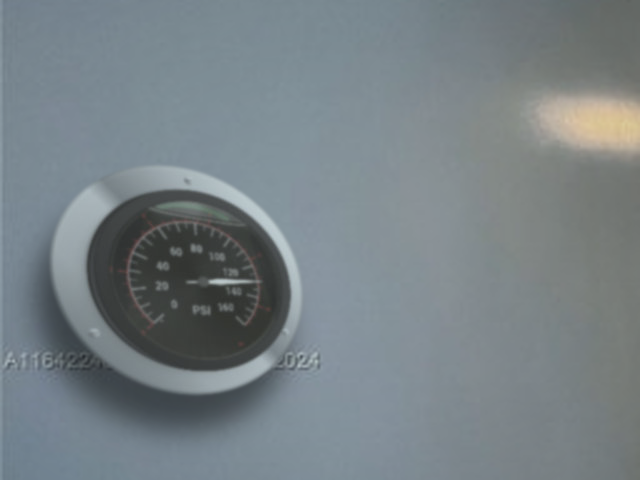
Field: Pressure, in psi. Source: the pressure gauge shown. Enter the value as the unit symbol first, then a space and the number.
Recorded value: psi 130
